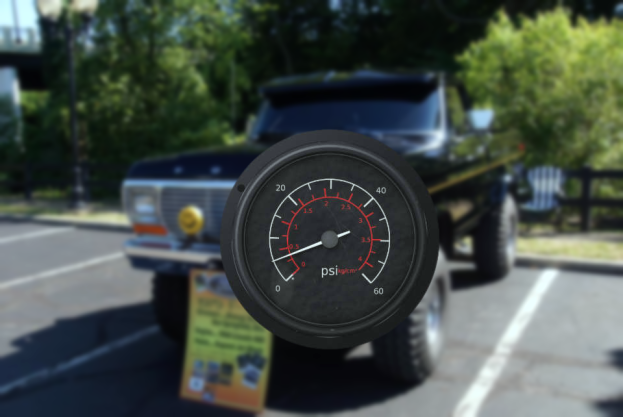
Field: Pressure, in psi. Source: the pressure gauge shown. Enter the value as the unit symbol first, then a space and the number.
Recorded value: psi 5
